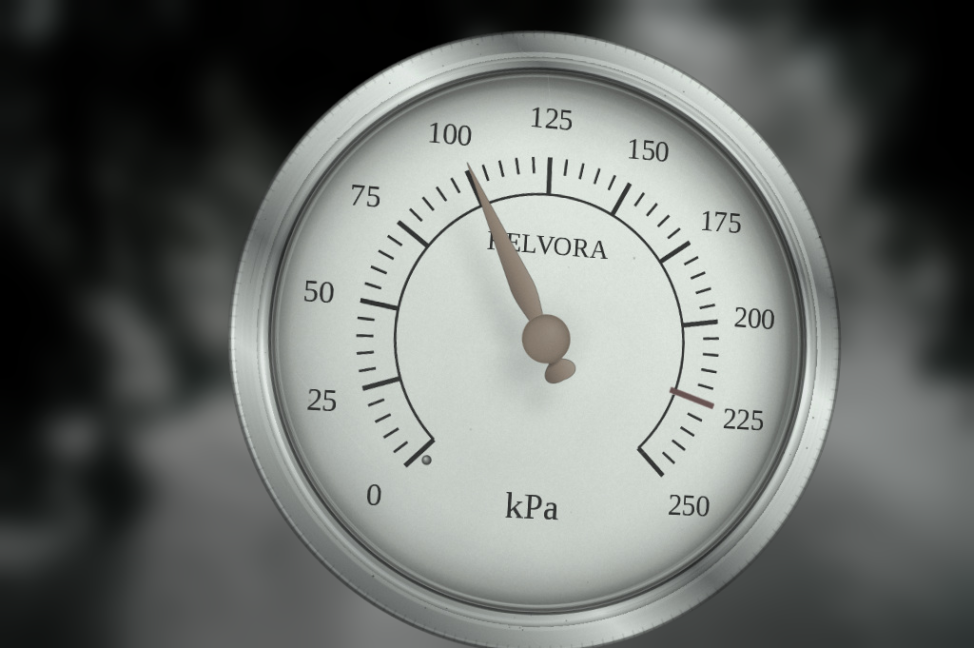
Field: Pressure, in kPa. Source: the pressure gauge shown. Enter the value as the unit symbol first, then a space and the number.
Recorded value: kPa 100
